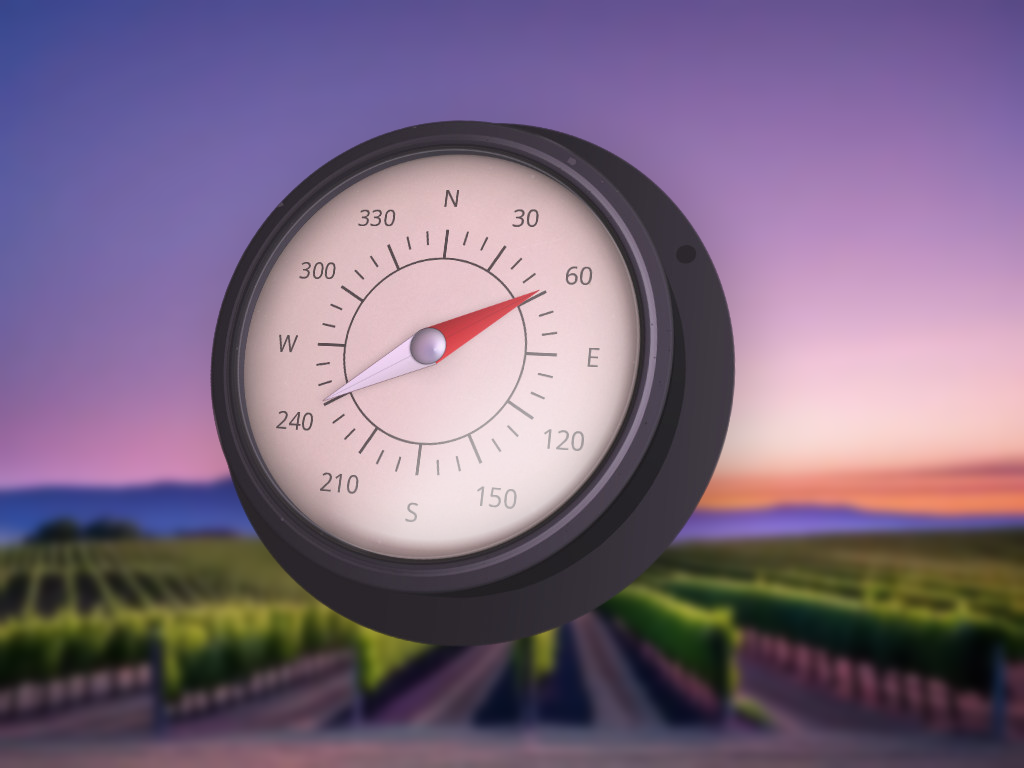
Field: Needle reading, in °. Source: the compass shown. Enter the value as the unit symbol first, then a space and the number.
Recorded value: ° 60
